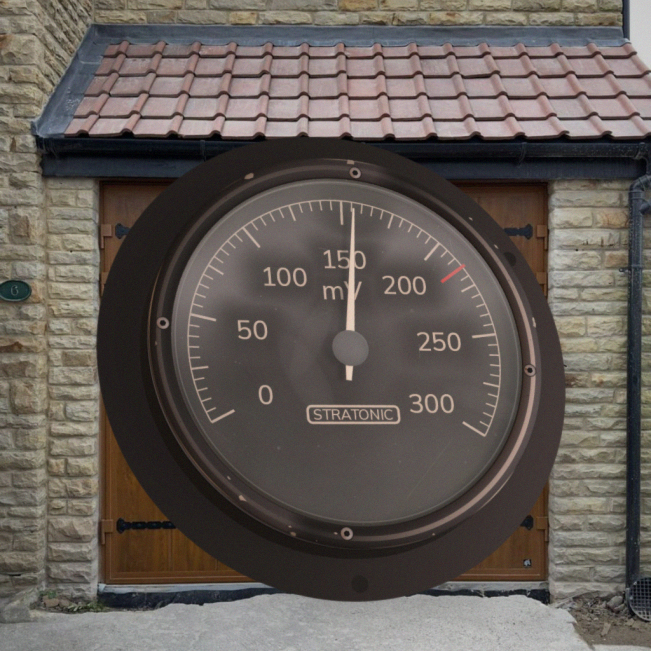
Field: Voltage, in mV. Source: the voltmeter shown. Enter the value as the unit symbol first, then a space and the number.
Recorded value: mV 155
